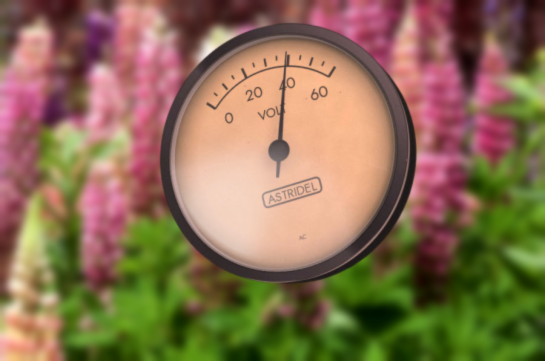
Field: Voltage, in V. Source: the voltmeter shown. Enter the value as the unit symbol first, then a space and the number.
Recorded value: V 40
